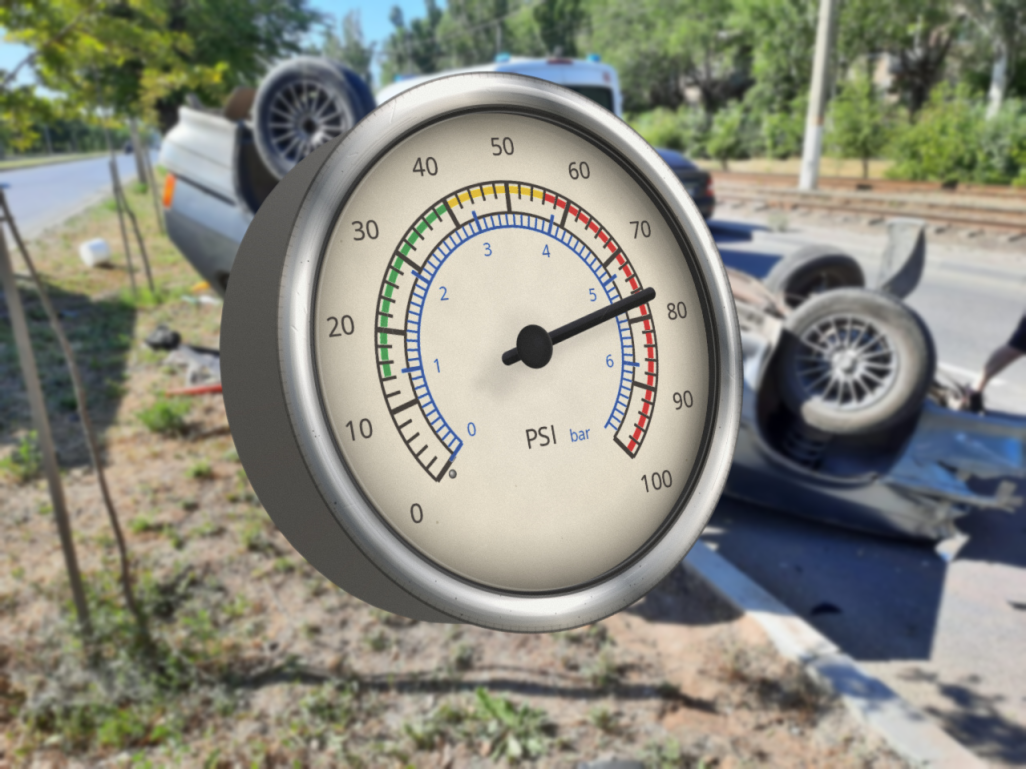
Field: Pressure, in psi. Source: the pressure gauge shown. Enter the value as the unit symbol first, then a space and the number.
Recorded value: psi 77
